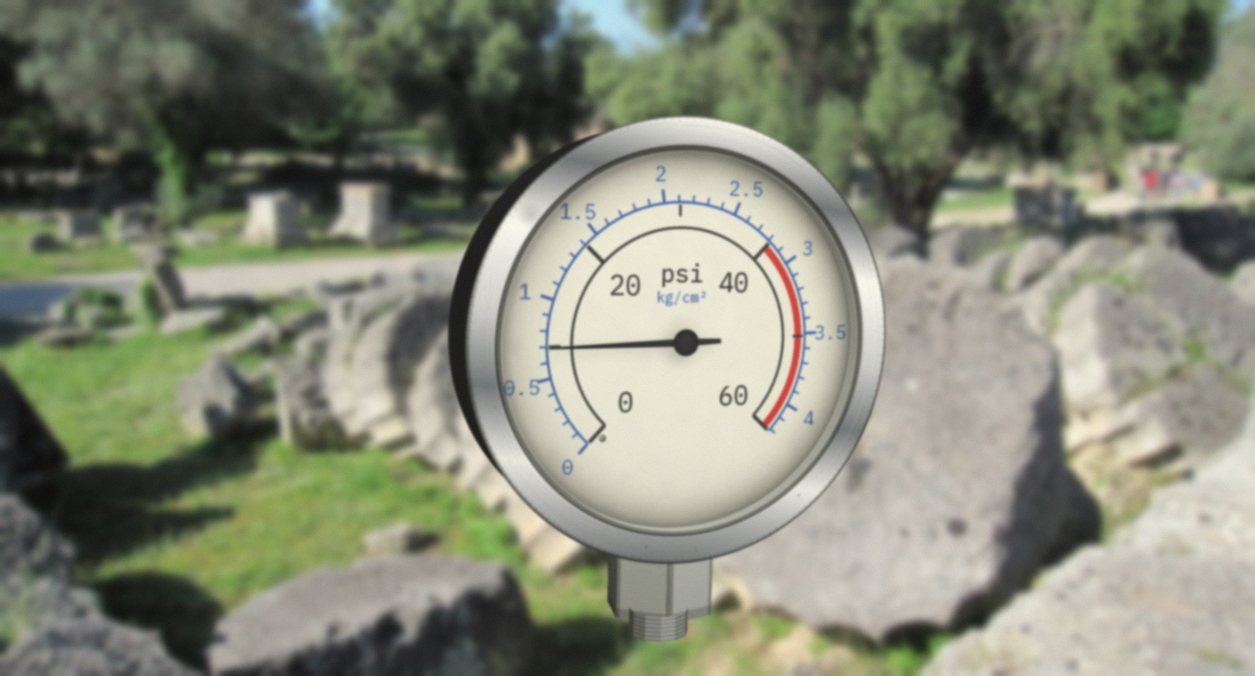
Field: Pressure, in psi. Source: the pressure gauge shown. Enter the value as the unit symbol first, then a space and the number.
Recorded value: psi 10
